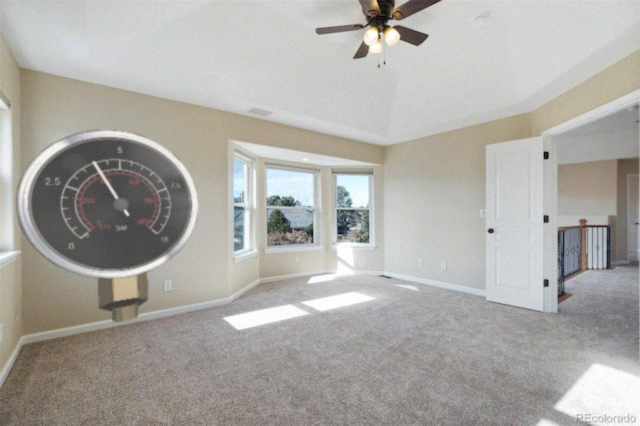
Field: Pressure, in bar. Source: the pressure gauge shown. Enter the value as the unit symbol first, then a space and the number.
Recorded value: bar 4
